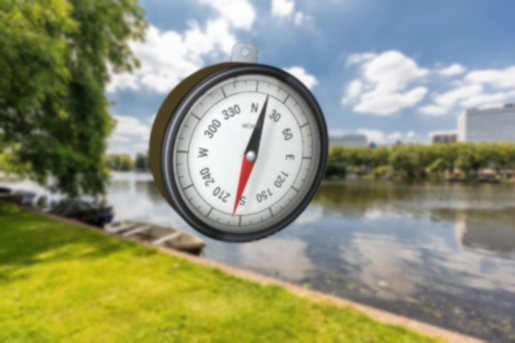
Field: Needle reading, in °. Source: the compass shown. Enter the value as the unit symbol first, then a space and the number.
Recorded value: ° 190
